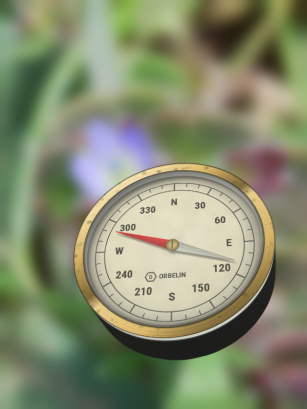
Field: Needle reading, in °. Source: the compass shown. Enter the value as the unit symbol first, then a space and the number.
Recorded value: ° 290
